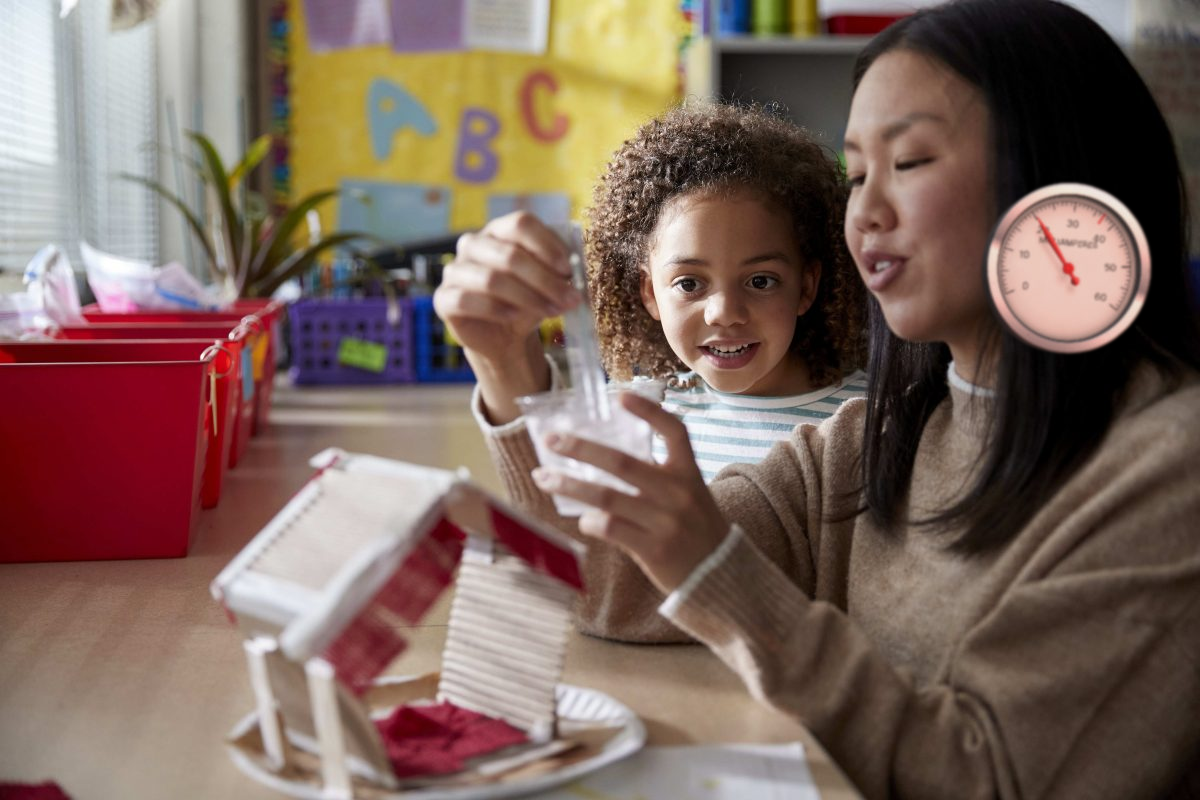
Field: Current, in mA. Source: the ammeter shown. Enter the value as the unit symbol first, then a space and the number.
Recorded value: mA 20
